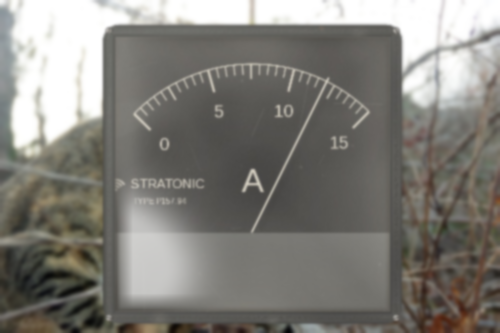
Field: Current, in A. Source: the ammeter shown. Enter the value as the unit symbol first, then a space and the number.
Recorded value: A 12
